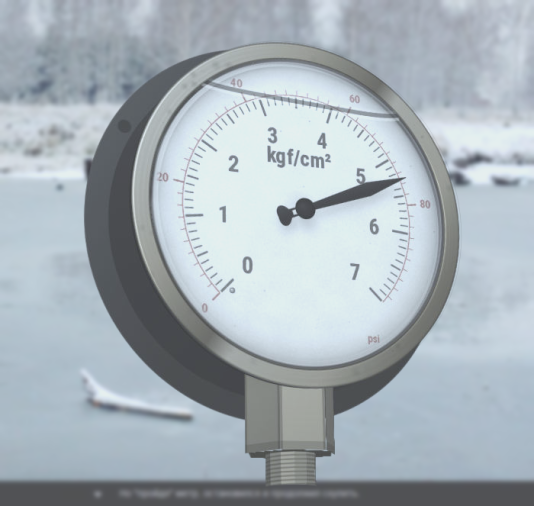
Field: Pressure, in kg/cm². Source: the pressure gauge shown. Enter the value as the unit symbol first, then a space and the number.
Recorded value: kg/cm² 5.3
